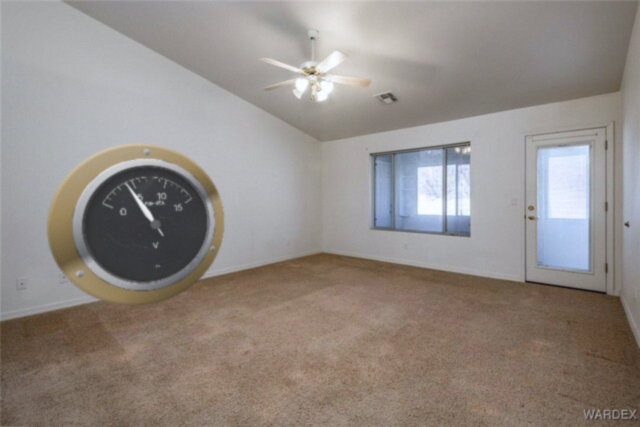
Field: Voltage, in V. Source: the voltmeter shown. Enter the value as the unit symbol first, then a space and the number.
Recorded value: V 4
